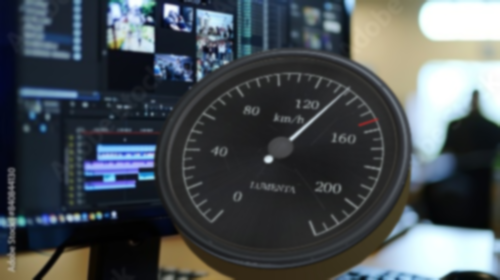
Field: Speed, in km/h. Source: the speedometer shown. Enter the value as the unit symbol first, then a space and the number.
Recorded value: km/h 135
